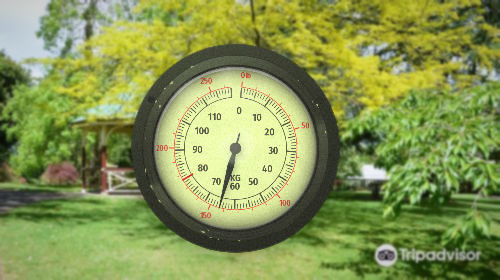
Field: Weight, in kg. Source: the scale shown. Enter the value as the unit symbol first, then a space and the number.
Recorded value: kg 65
